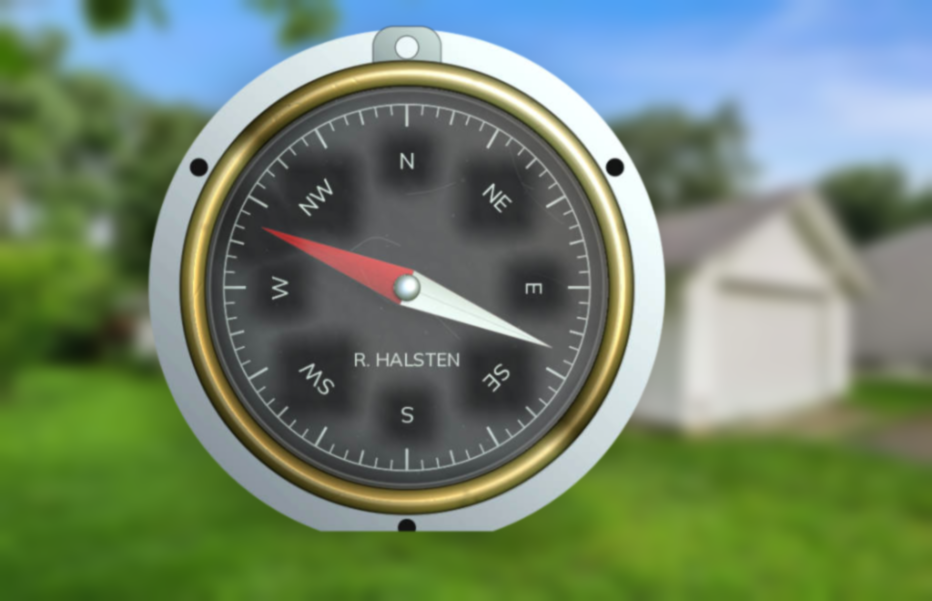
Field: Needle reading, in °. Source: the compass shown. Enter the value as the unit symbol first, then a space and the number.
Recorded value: ° 292.5
